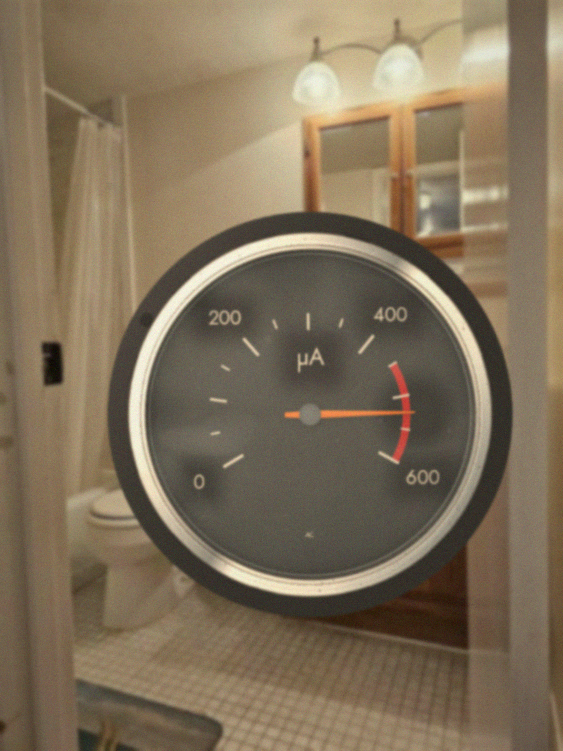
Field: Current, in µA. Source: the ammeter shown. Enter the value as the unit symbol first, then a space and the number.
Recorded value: µA 525
